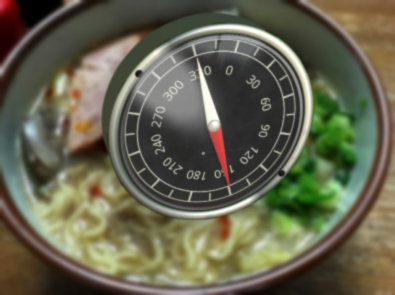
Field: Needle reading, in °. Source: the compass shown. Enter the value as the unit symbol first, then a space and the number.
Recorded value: ° 150
